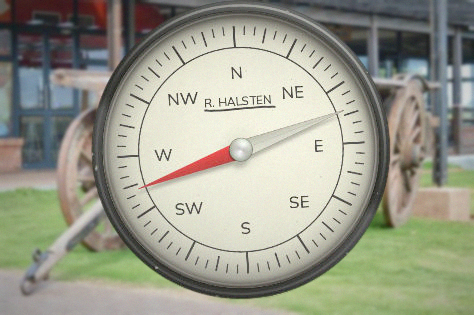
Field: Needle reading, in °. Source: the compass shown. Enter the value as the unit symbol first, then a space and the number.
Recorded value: ° 252.5
